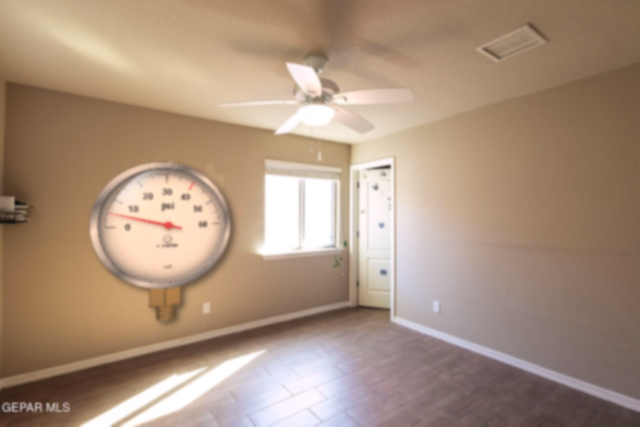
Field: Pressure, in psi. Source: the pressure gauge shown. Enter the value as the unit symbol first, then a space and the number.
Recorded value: psi 5
